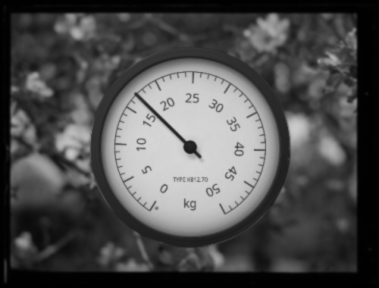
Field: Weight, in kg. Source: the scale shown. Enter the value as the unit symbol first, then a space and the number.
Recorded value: kg 17
